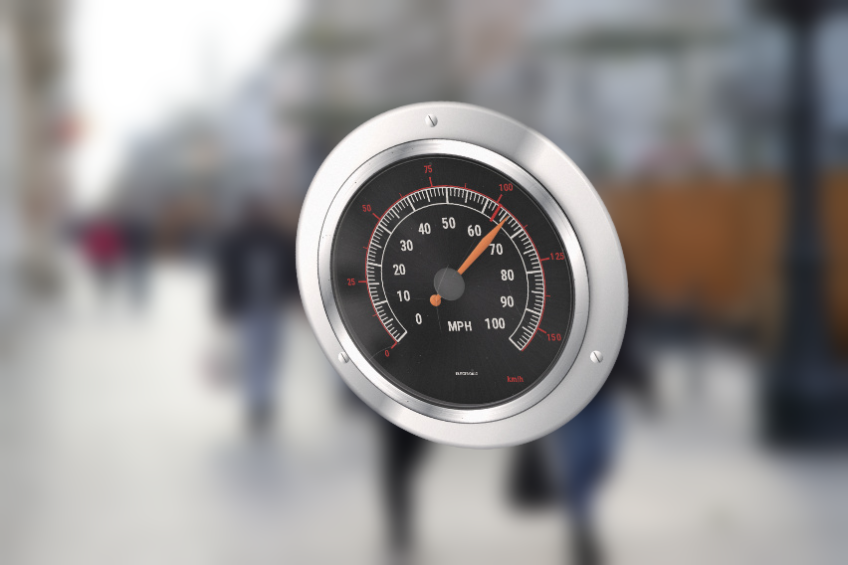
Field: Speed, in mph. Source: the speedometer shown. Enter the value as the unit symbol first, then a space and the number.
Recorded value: mph 66
